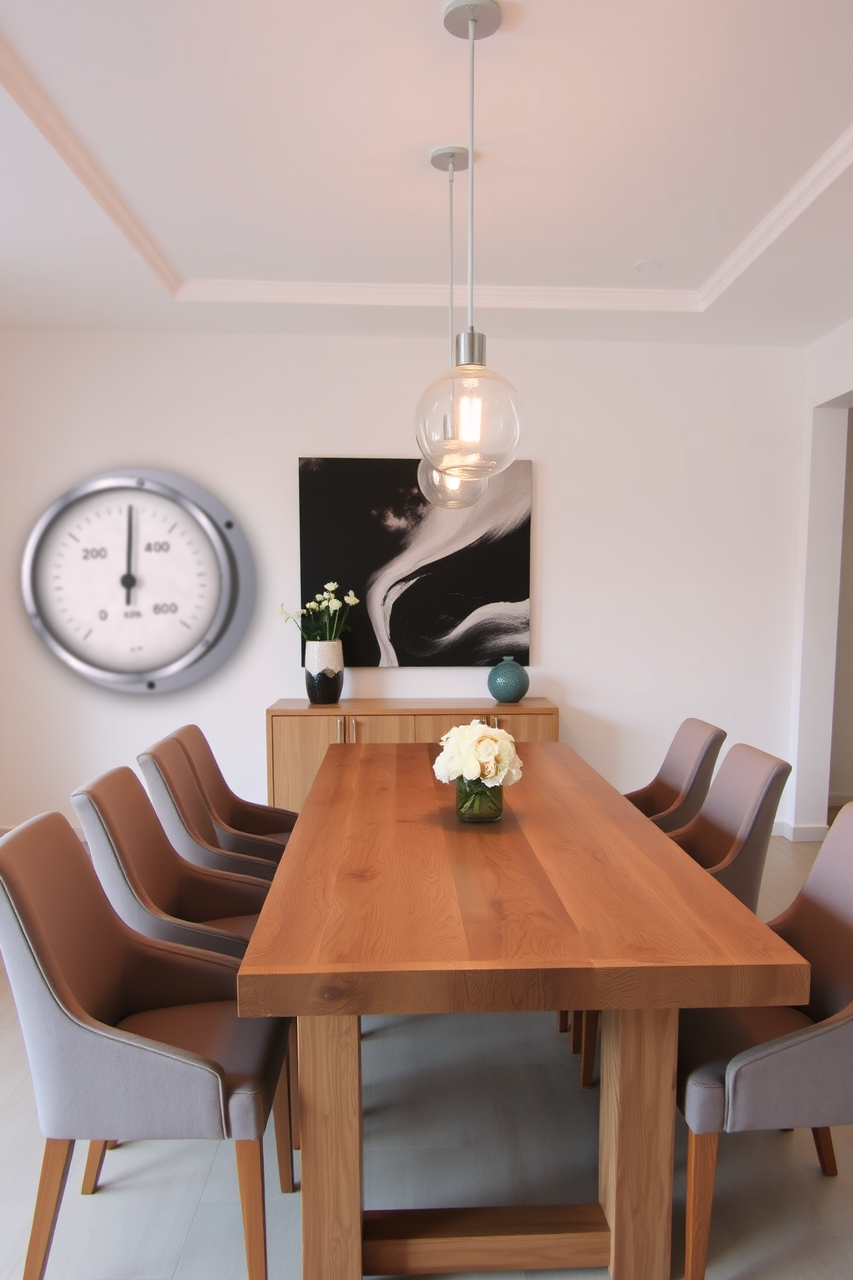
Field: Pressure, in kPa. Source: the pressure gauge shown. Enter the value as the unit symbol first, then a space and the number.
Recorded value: kPa 320
